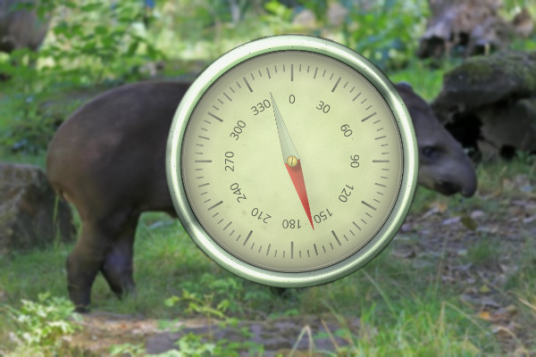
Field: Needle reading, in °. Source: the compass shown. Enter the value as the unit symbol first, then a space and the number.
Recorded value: ° 162.5
